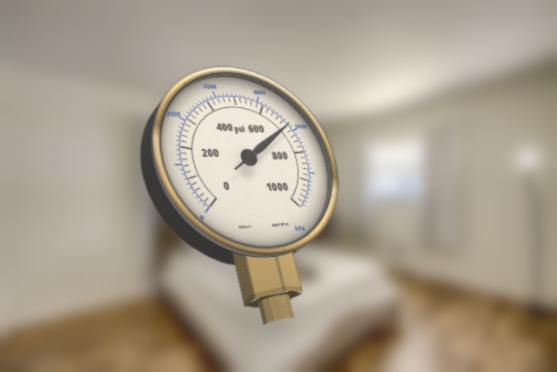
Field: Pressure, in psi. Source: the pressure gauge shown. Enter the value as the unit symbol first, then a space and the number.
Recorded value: psi 700
